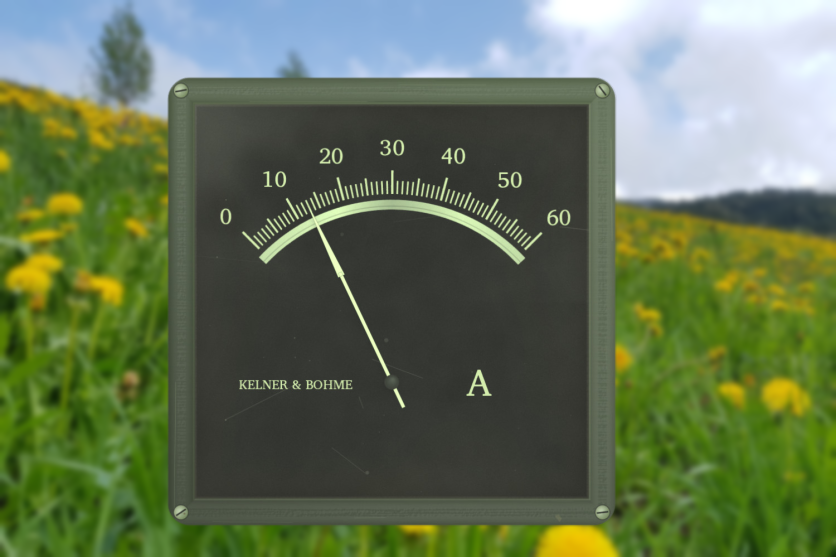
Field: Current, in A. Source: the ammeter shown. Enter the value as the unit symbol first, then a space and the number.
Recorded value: A 13
